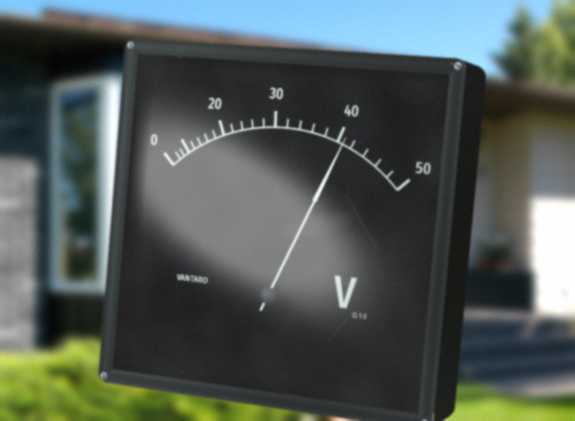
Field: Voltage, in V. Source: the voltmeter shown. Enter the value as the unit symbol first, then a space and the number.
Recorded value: V 41
